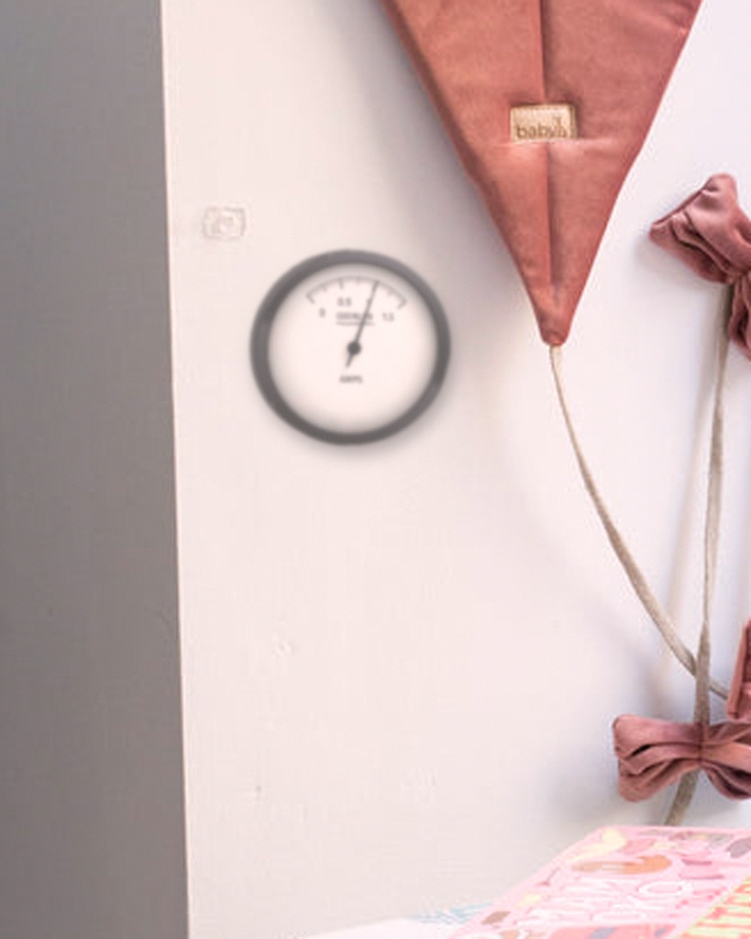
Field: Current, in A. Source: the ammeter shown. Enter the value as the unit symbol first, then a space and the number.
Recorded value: A 1
